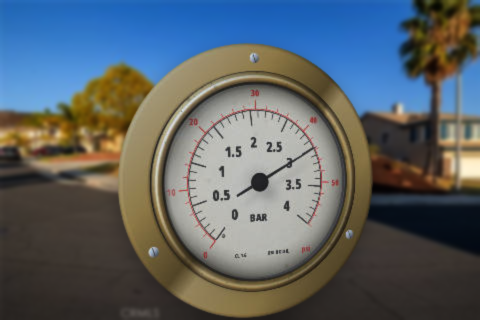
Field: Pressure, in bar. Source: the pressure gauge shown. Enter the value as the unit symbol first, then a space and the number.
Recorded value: bar 3
